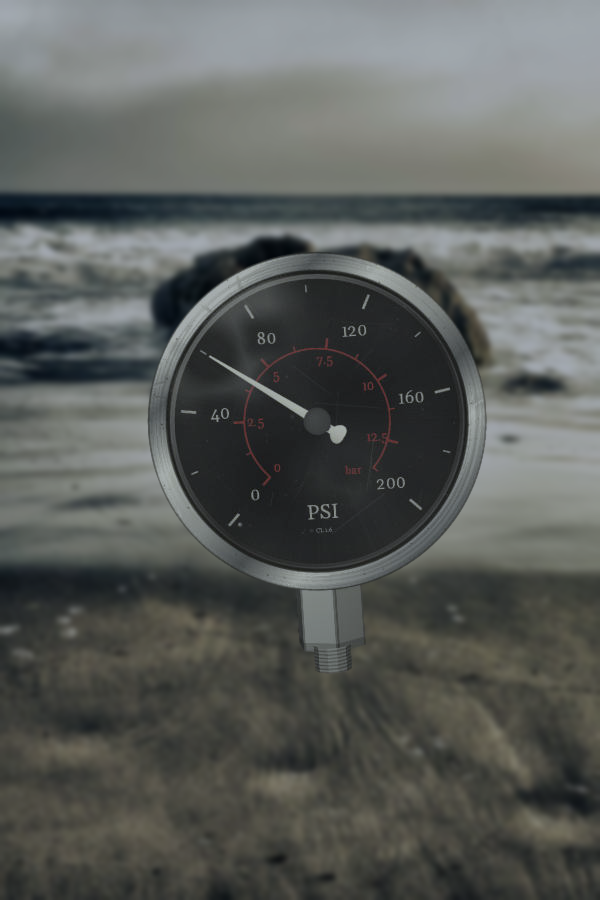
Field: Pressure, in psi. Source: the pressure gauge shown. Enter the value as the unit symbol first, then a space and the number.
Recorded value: psi 60
